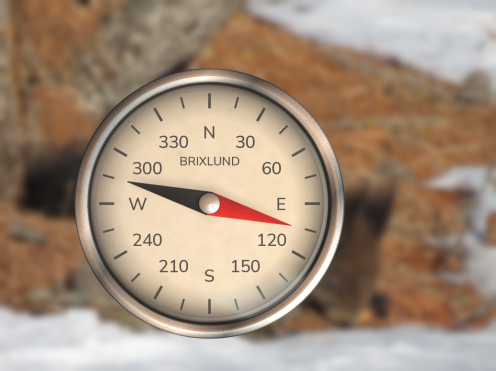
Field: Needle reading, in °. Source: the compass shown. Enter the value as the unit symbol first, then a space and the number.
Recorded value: ° 105
